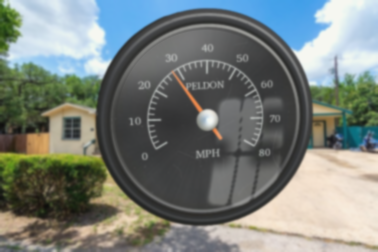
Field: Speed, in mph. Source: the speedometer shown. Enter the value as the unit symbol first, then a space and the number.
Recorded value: mph 28
